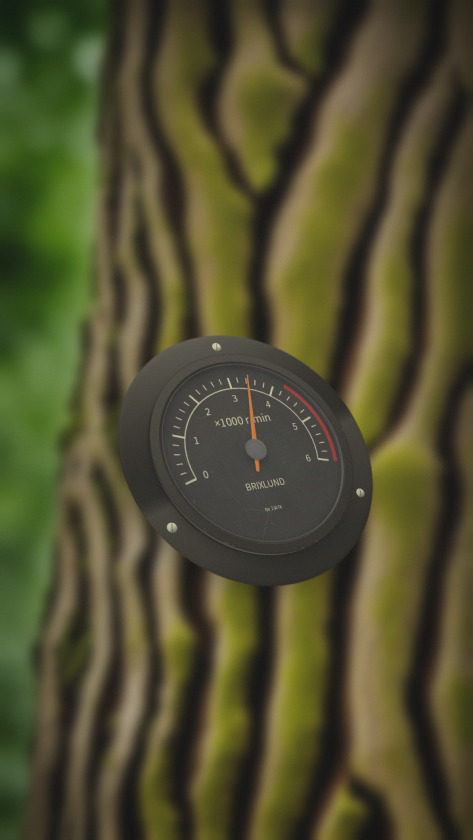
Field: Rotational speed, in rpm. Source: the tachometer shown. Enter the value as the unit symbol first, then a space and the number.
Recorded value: rpm 3400
